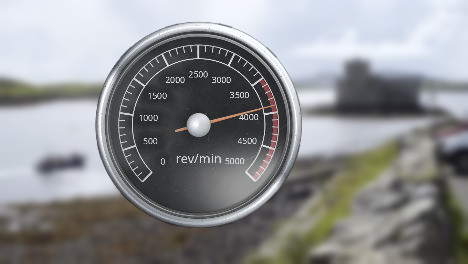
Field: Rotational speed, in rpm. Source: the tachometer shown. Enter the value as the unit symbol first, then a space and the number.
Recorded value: rpm 3900
